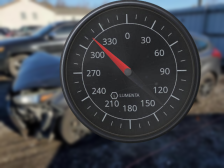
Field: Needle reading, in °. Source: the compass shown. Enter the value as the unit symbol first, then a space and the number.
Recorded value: ° 315
